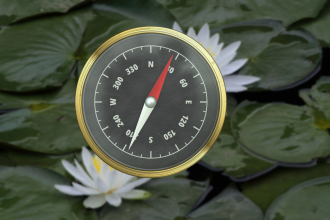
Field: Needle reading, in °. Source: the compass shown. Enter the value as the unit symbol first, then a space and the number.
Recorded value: ° 25
